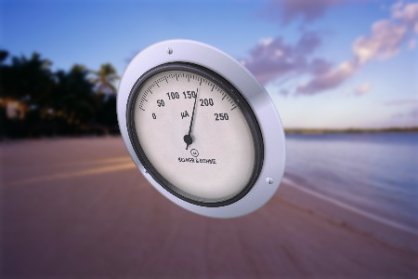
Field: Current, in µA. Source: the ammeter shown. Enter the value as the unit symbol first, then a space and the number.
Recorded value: µA 175
